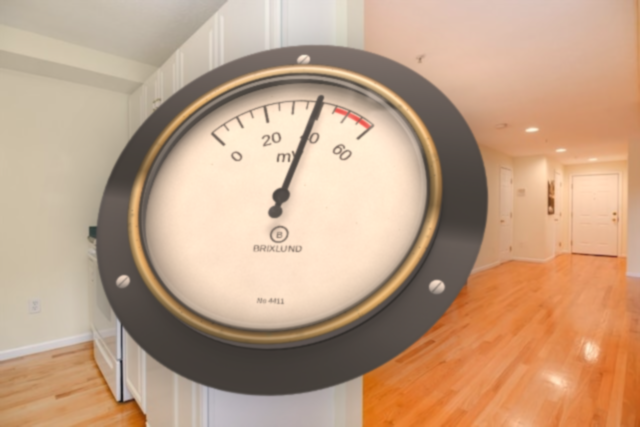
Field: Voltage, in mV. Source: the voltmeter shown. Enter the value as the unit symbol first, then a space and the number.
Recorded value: mV 40
